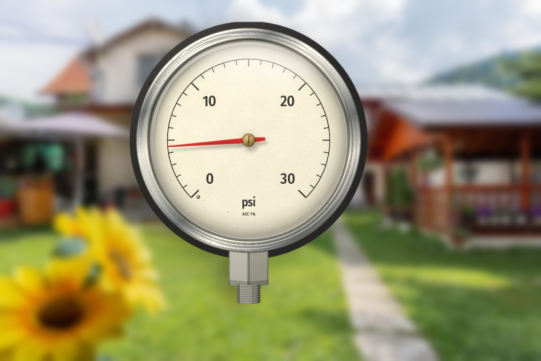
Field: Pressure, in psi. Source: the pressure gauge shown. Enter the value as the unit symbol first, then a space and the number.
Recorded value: psi 4.5
